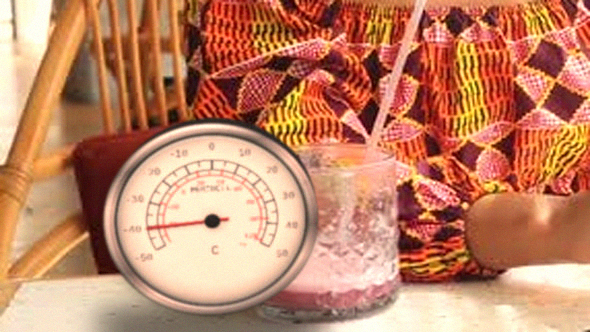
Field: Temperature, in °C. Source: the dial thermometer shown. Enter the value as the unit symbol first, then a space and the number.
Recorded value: °C -40
